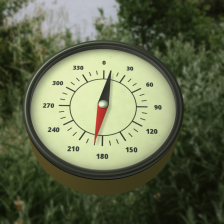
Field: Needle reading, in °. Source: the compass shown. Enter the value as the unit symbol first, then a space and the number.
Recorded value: ° 190
